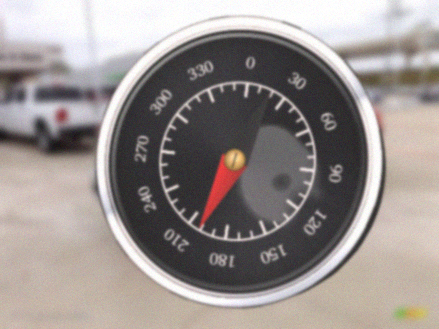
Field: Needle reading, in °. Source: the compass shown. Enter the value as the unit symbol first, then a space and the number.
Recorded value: ° 200
